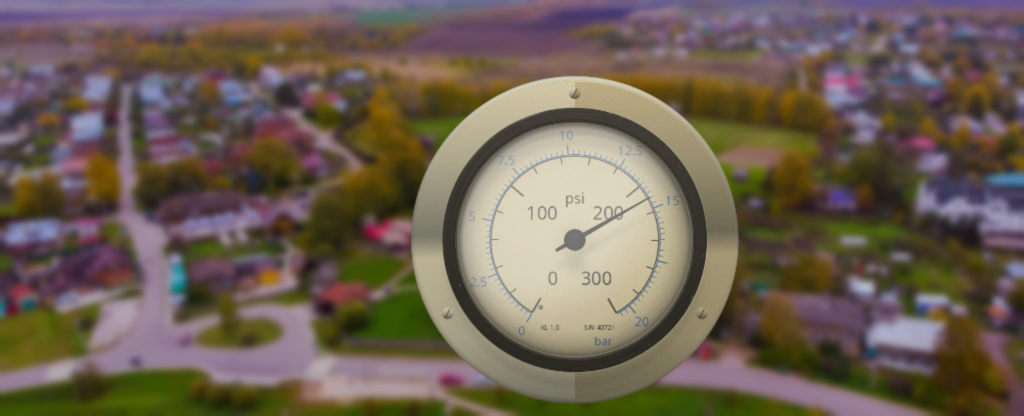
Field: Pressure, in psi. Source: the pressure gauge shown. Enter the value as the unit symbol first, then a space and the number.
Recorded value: psi 210
